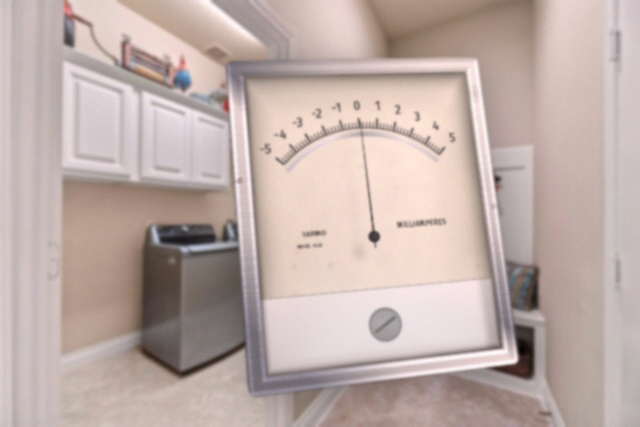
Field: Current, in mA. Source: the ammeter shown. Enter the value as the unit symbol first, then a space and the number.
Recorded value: mA 0
